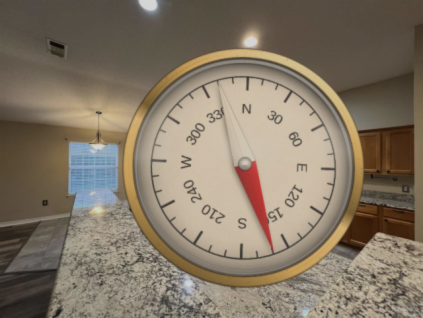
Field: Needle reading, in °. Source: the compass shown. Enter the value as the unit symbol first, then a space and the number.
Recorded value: ° 160
